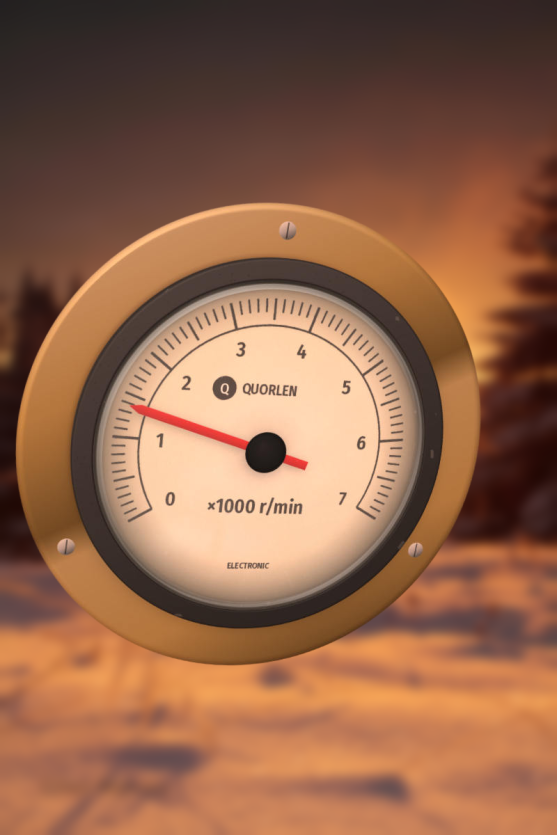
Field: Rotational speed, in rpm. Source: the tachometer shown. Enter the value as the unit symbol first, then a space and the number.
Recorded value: rpm 1400
